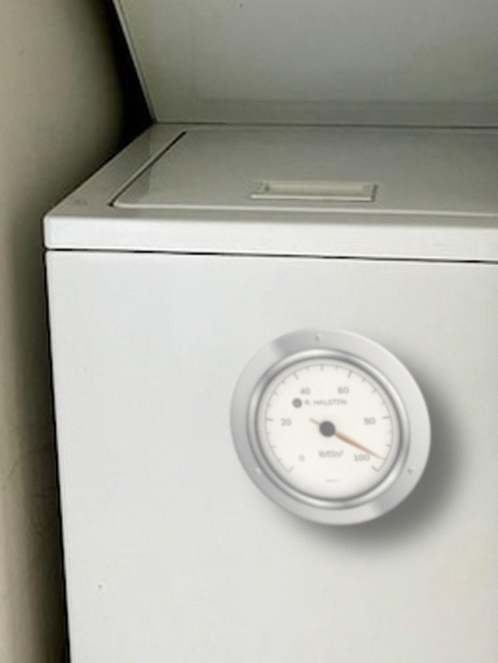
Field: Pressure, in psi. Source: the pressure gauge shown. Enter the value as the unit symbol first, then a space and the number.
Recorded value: psi 95
